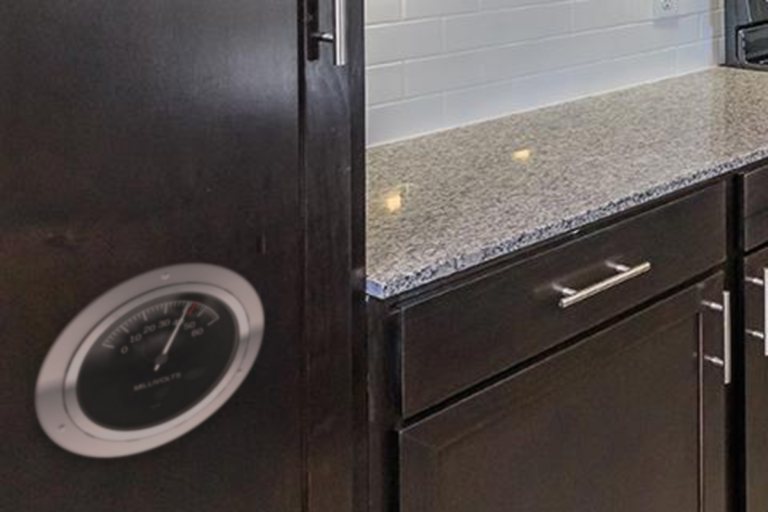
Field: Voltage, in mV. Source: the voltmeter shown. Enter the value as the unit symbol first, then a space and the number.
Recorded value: mV 40
